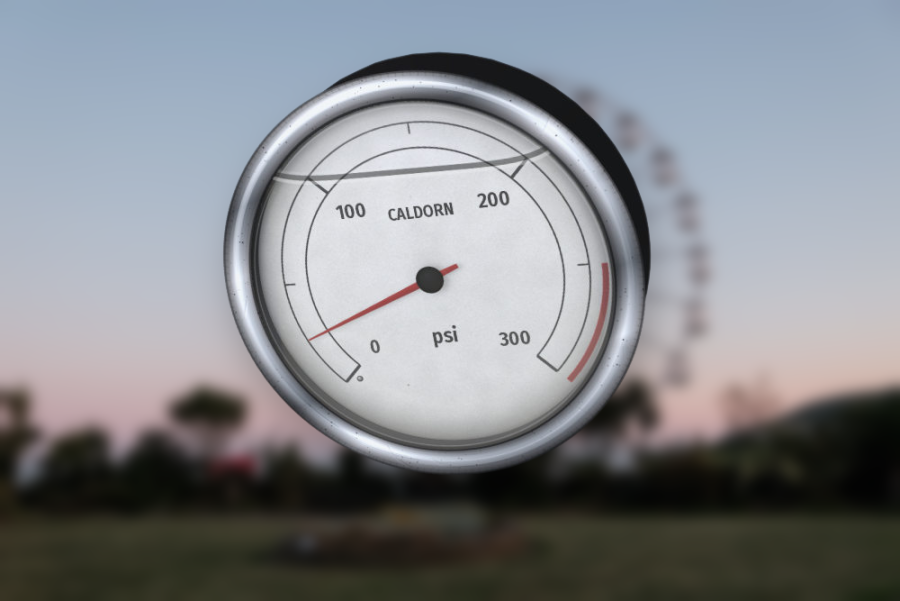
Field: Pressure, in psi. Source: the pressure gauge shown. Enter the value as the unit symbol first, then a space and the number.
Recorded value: psi 25
